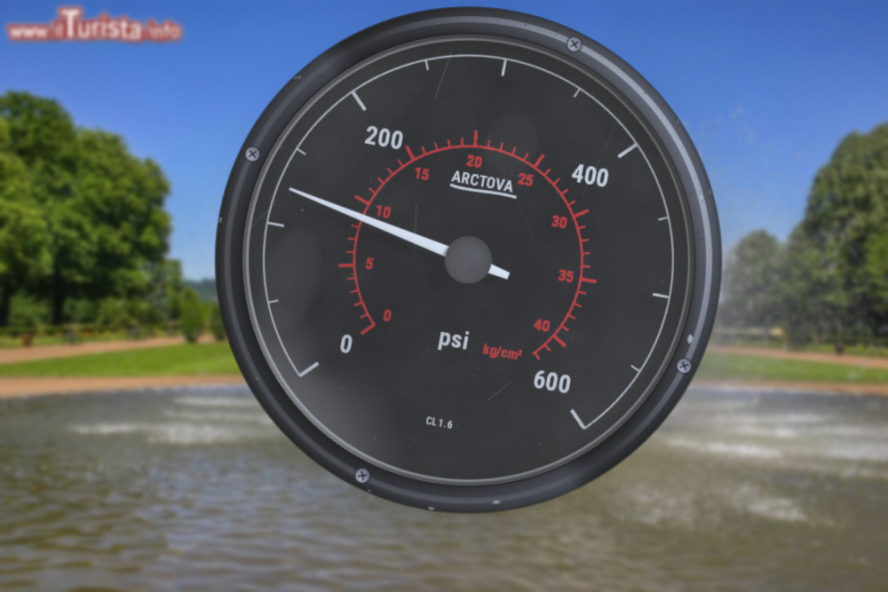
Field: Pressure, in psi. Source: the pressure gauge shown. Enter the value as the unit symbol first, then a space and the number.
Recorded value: psi 125
